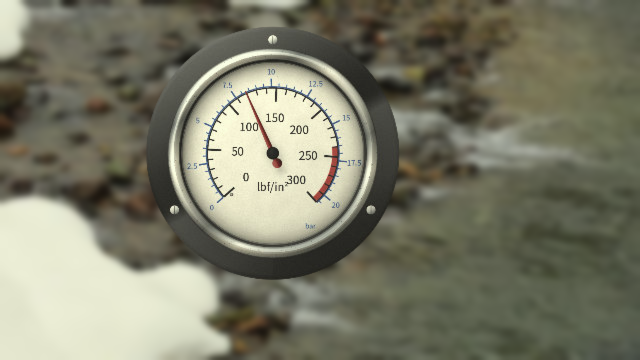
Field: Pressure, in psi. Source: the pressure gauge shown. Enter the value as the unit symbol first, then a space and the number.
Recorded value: psi 120
